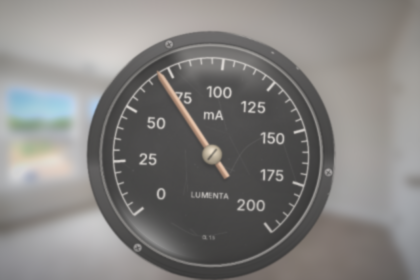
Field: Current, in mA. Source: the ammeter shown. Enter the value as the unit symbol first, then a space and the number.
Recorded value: mA 70
